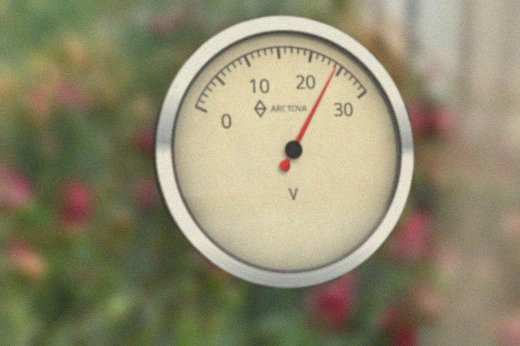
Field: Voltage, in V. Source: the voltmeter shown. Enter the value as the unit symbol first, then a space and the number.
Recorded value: V 24
